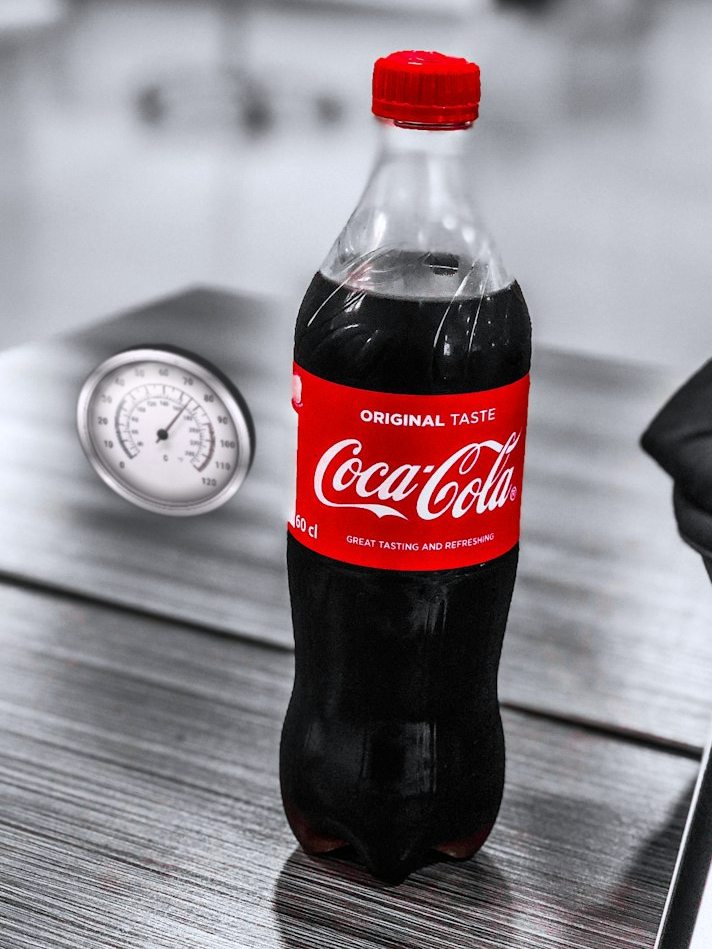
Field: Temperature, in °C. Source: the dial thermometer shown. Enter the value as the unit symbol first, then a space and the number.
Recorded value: °C 75
